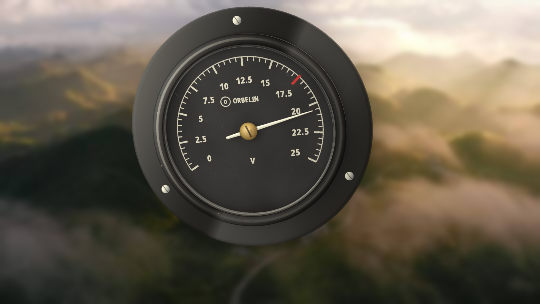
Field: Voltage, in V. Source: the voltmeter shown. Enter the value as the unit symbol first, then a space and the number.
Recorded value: V 20.5
